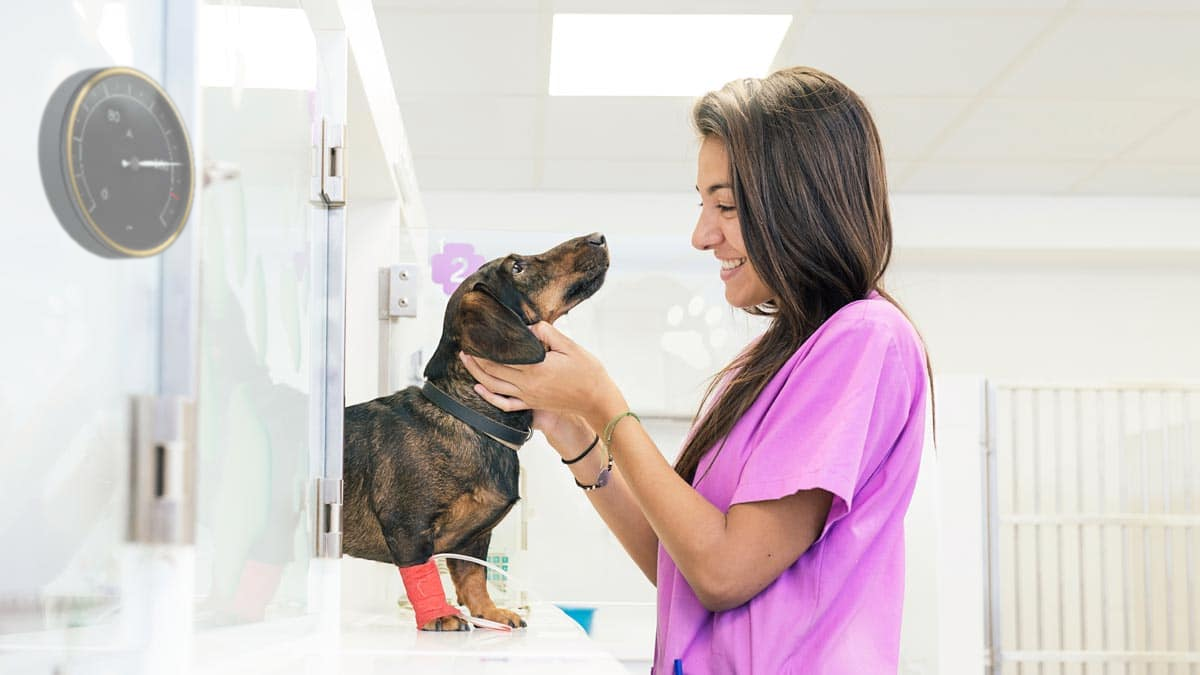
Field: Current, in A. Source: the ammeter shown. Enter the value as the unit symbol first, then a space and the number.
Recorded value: A 160
